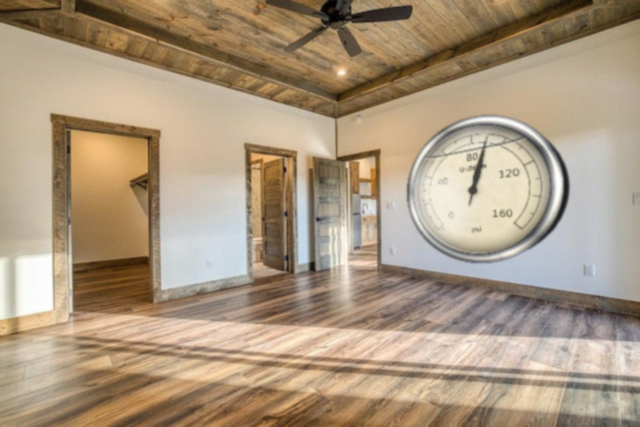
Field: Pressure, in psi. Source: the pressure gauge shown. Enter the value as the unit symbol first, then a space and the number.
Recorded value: psi 90
